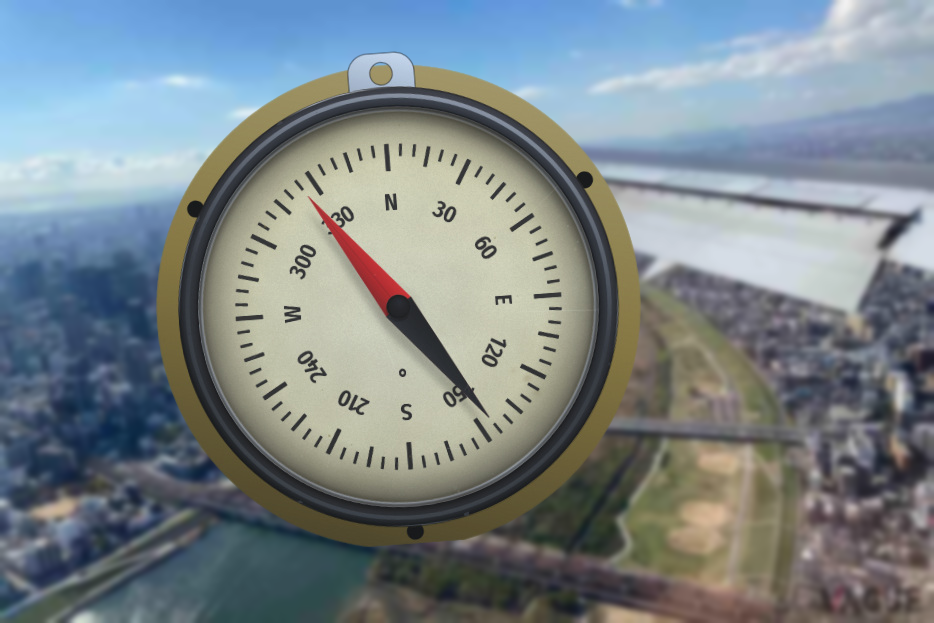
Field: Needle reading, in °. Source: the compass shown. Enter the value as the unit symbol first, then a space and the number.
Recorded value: ° 325
